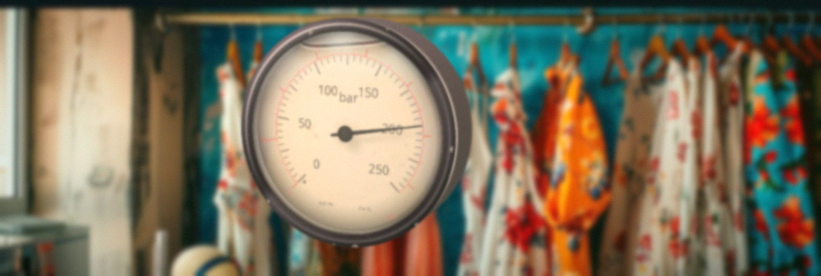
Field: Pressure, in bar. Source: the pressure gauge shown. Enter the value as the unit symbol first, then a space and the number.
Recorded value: bar 200
